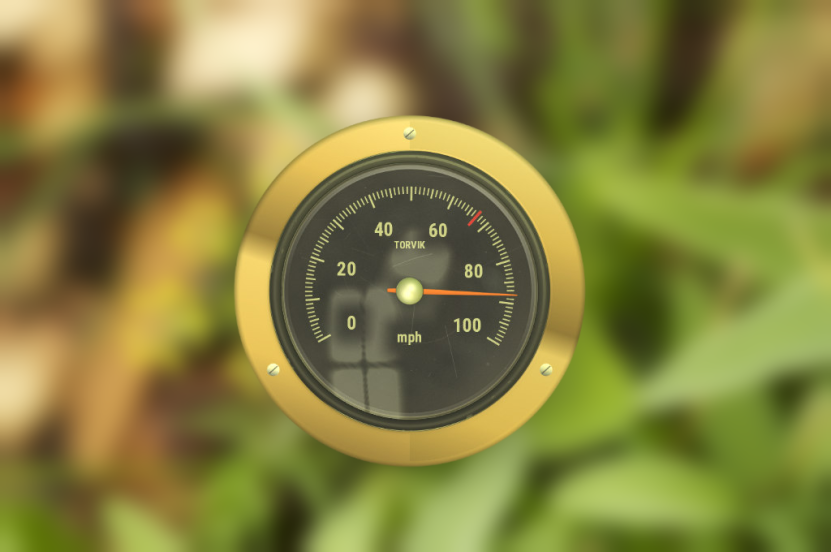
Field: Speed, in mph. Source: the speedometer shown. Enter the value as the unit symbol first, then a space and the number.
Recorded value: mph 88
